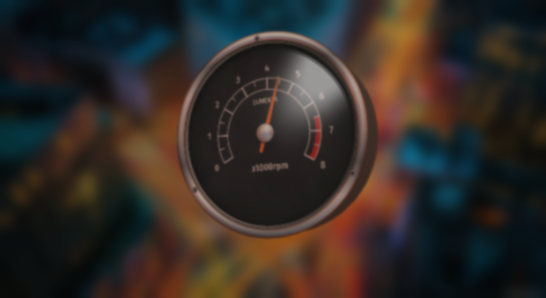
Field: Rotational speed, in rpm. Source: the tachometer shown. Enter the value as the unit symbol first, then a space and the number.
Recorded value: rpm 4500
